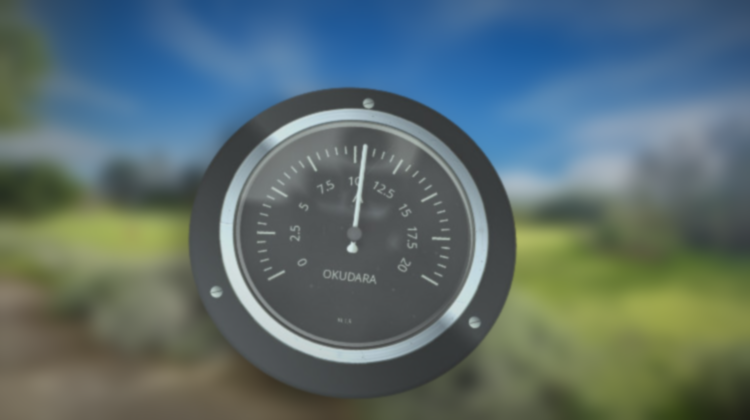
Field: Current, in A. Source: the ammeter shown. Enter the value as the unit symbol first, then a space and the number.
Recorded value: A 10.5
